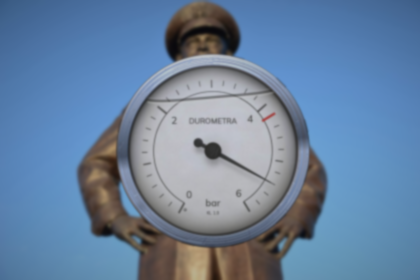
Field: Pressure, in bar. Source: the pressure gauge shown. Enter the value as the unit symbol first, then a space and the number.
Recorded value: bar 5.4
